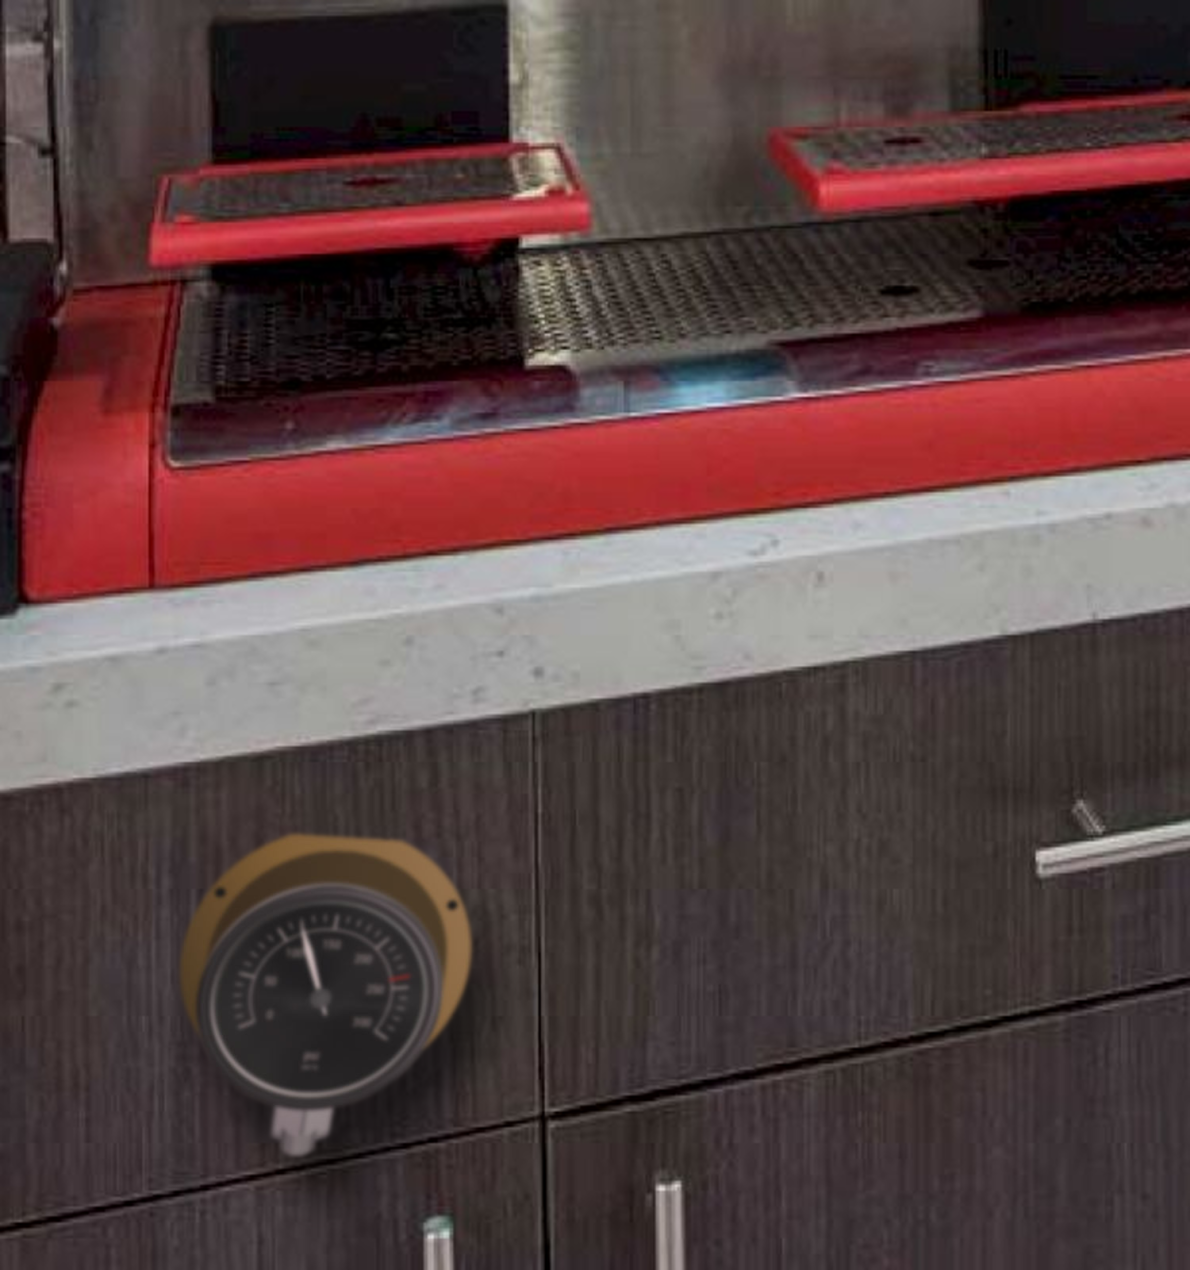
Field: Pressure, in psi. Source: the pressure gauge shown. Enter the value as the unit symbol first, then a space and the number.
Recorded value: psi 120
